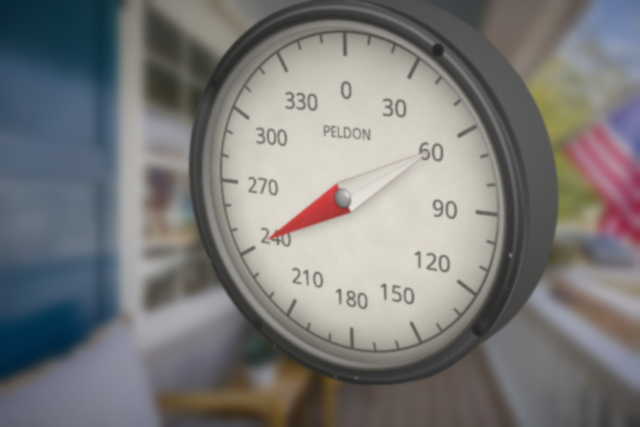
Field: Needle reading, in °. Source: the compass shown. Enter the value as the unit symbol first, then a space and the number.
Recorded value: ° 240
